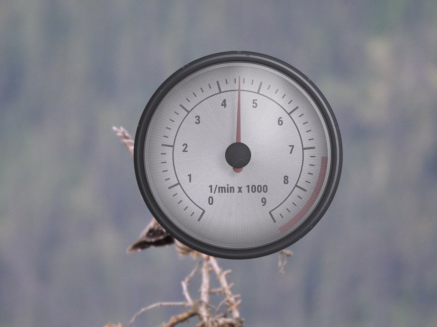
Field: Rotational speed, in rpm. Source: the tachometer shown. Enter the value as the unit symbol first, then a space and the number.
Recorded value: rpm 4500
